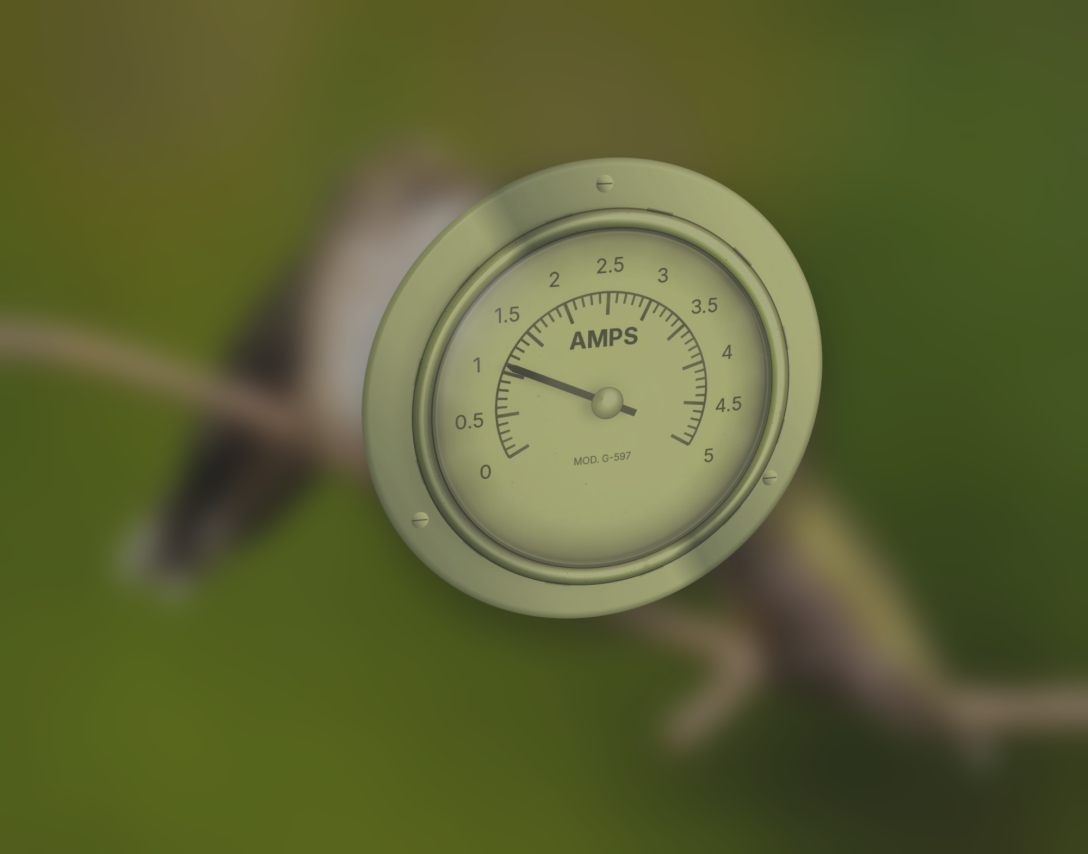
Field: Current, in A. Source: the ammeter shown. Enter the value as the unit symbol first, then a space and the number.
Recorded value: A 1.1
